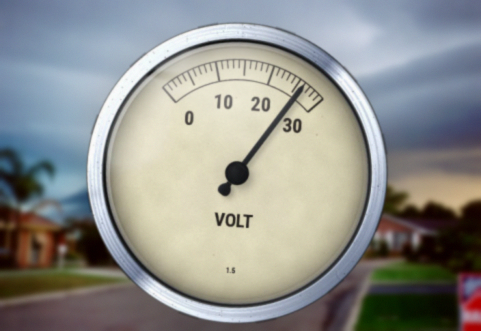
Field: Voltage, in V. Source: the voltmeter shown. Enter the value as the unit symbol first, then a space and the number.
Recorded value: V 26
